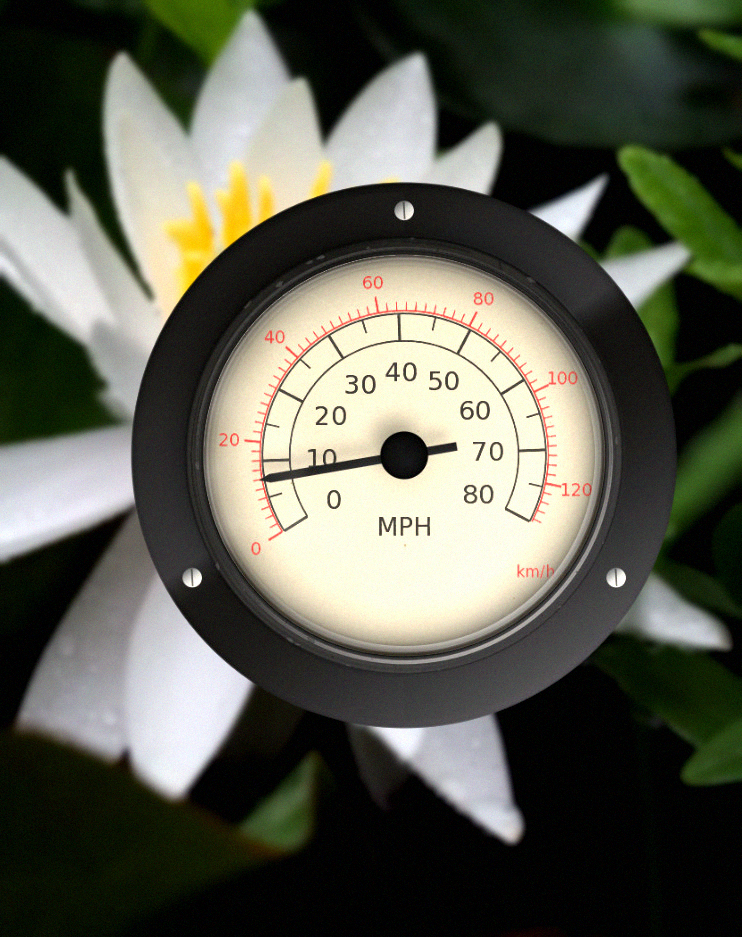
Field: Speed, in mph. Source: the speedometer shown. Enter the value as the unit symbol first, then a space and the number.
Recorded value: mph 7.5
